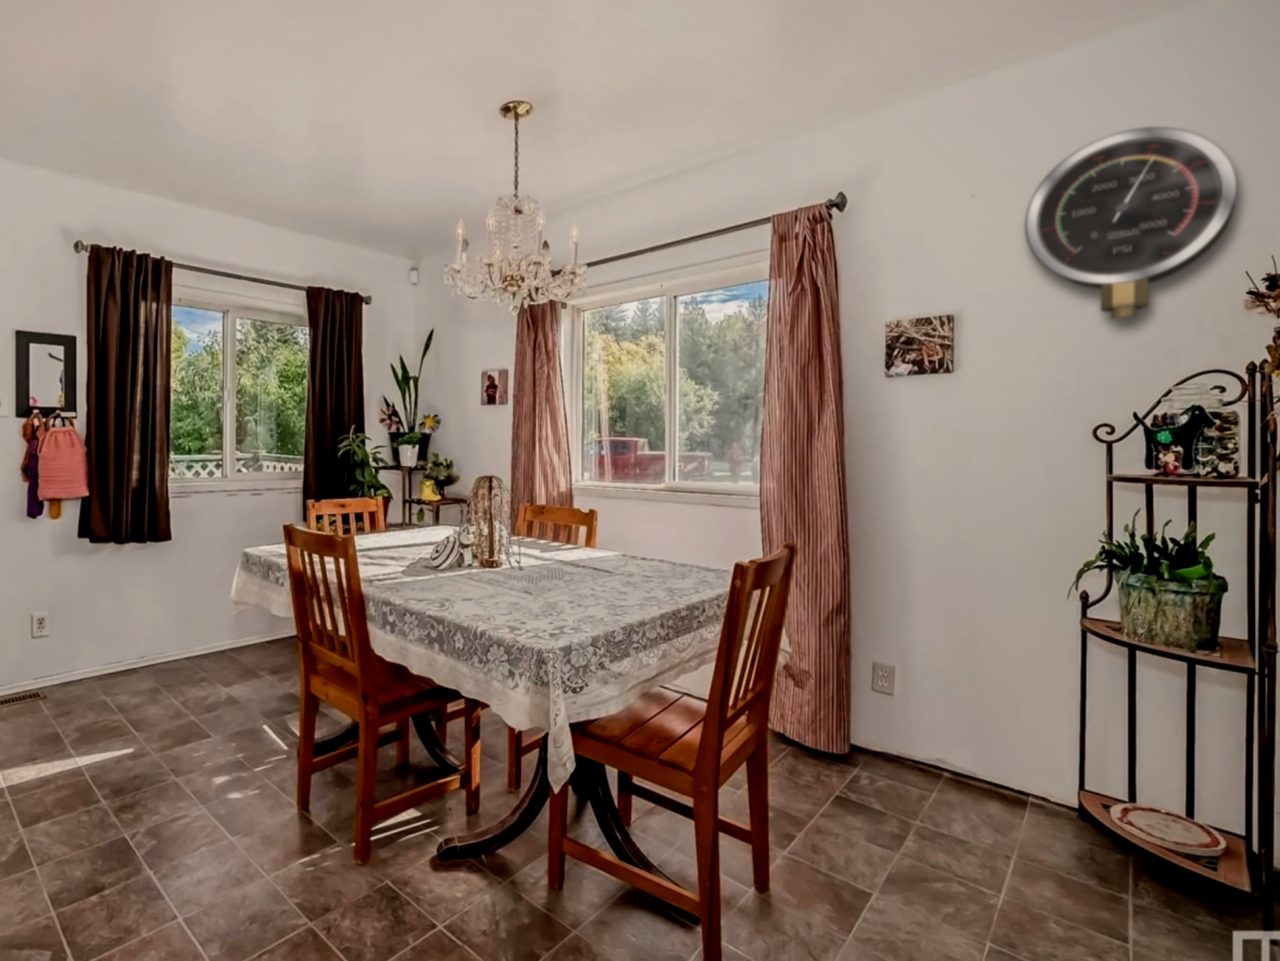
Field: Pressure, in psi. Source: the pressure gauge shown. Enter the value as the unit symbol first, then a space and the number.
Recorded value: psi 3000
